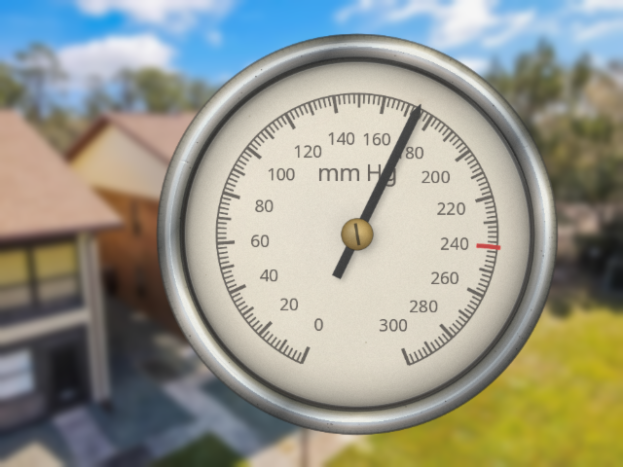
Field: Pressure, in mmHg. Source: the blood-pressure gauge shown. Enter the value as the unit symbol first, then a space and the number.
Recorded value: mmHg 174
